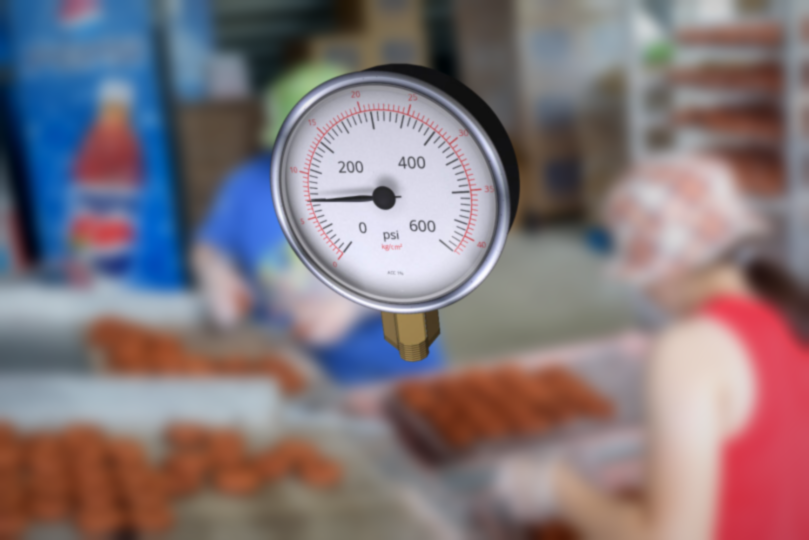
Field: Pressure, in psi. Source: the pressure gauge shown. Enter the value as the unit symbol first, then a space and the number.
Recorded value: psi 100
